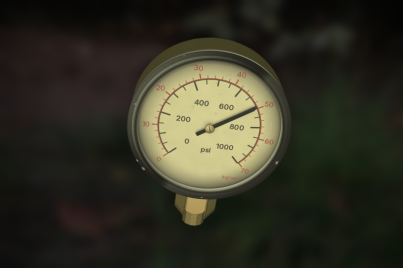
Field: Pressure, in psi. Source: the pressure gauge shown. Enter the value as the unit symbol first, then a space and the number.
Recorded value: psi 700
